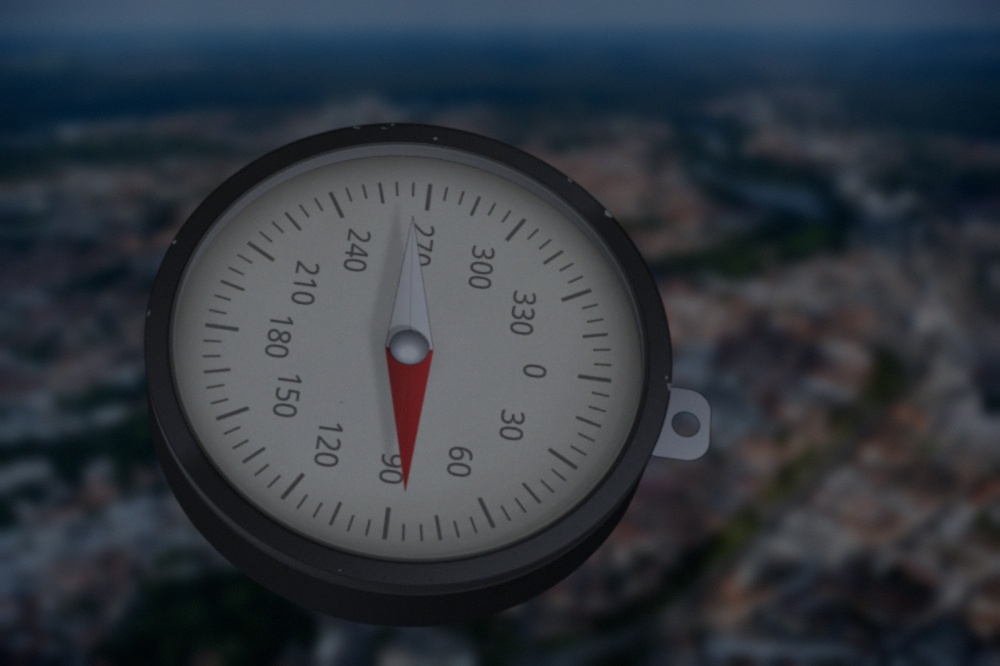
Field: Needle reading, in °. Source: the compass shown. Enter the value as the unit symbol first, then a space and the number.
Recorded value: ° 85
